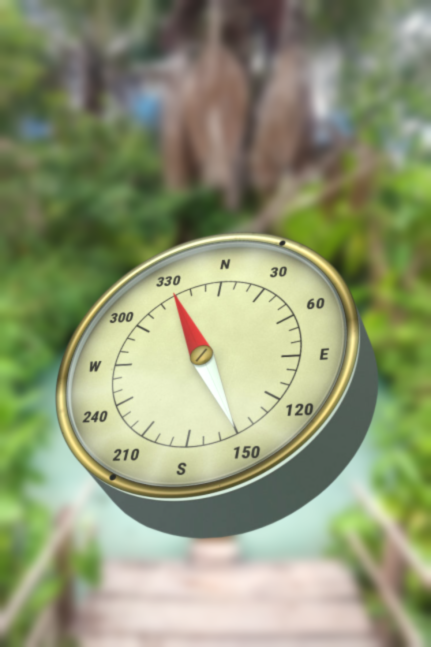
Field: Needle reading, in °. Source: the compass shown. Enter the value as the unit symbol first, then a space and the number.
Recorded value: ° 330
